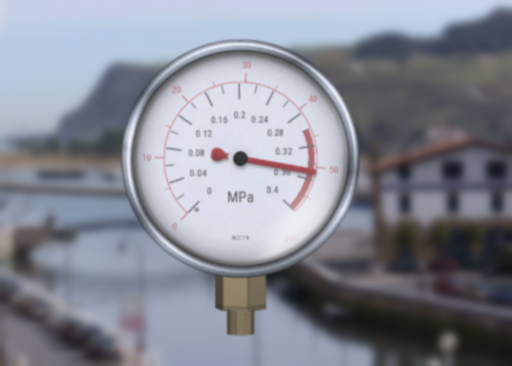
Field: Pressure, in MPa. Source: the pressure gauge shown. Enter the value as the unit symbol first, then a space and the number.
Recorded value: MPa 0.35
